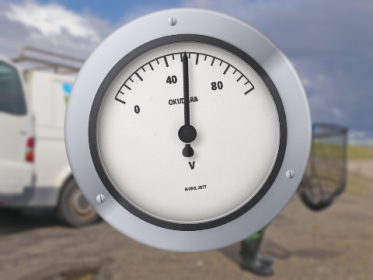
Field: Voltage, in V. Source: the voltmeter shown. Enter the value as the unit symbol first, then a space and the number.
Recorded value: V 52.5
